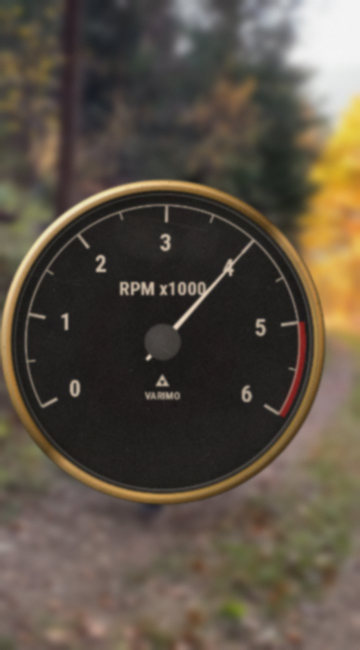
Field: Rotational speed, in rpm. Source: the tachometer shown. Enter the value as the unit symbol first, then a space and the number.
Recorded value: rpm 4000
